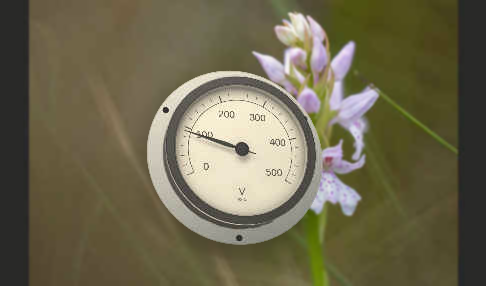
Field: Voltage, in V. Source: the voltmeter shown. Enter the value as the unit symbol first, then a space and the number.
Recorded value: V 90
